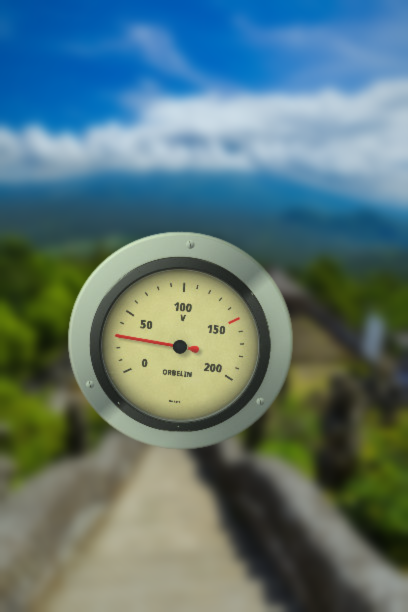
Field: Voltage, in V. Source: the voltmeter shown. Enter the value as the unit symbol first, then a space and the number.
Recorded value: V 30
